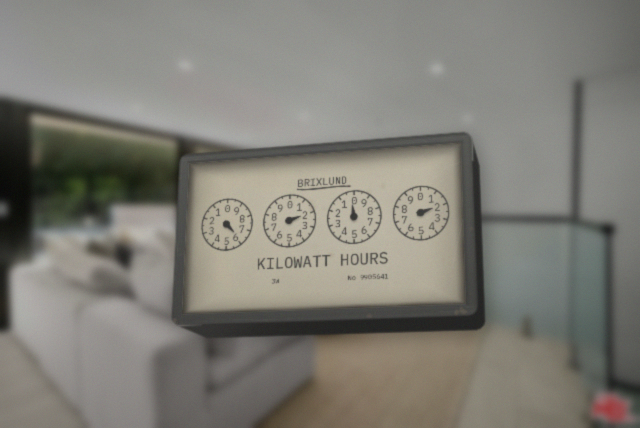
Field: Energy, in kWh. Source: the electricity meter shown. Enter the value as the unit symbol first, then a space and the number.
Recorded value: kWh 6202
